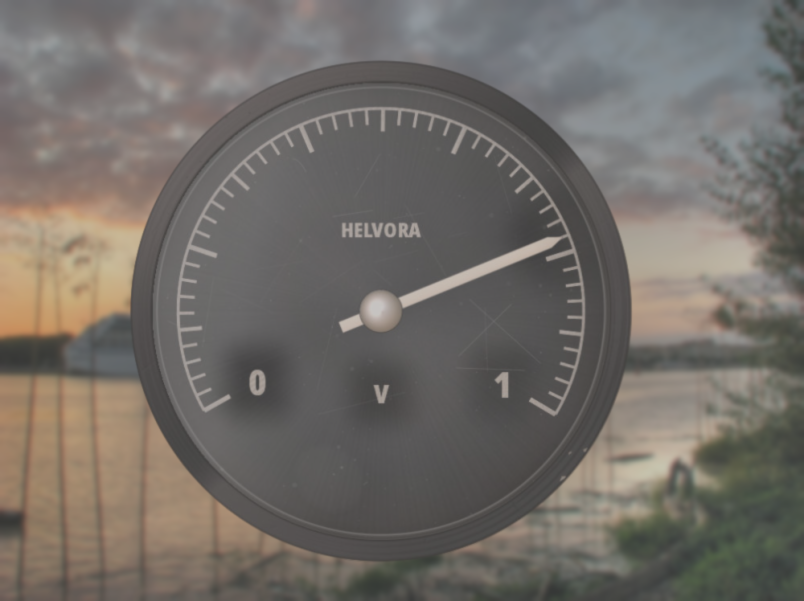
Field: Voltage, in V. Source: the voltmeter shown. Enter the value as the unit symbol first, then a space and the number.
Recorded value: V 0.78
